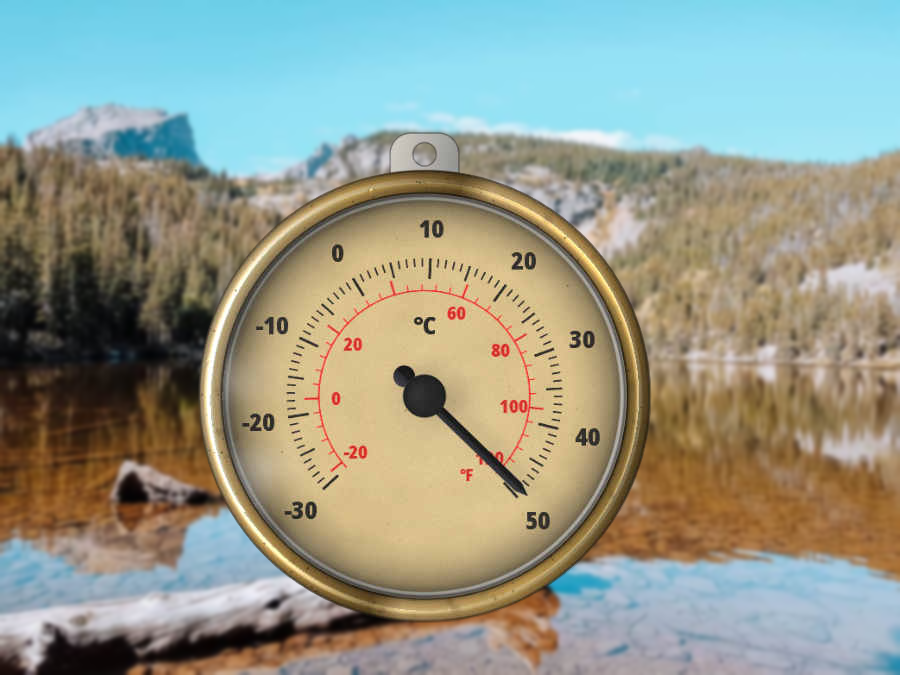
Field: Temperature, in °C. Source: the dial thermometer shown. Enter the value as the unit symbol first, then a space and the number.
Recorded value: °C 49
